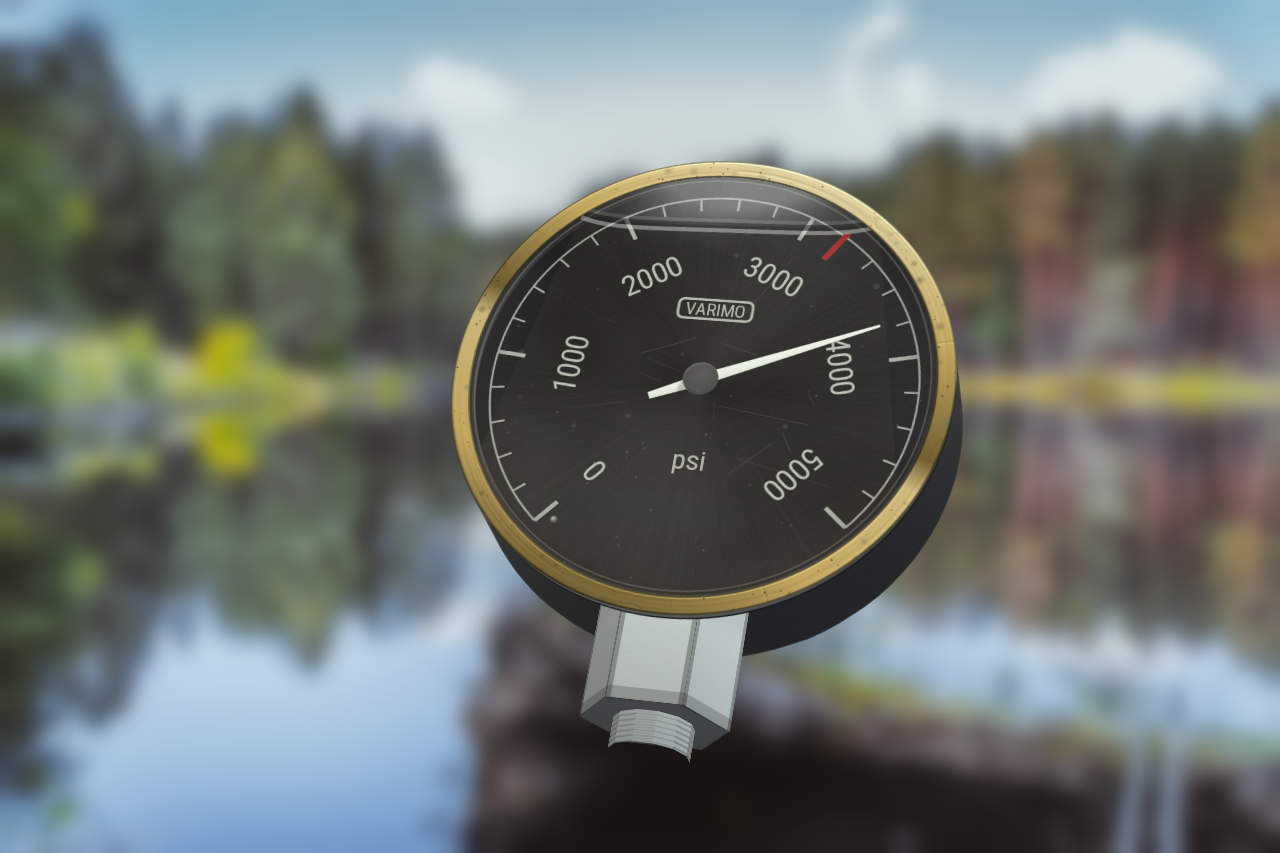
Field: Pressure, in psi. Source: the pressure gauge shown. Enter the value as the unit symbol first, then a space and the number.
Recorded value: psi 3800
